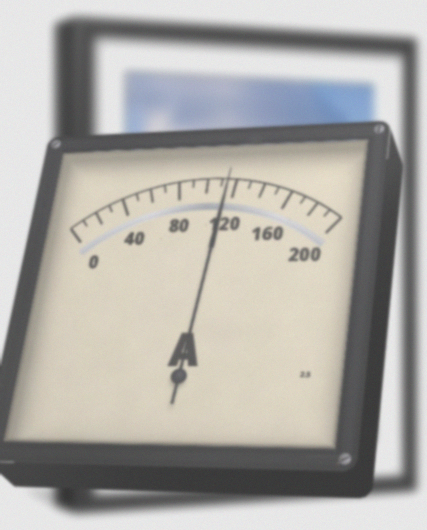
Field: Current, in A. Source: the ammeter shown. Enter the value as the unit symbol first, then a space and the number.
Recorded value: A 115
